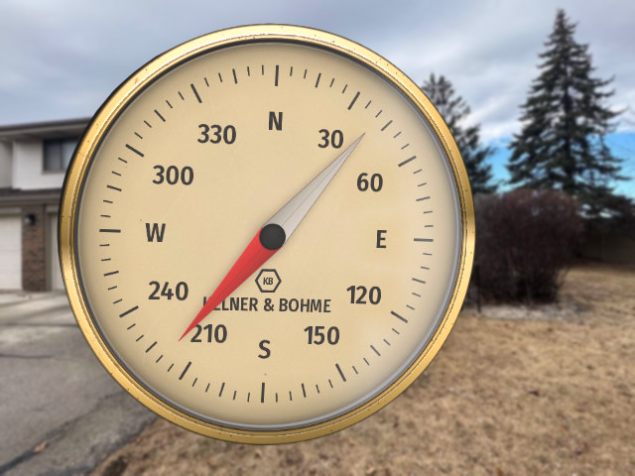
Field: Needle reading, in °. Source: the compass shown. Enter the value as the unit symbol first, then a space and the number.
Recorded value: ° 220
